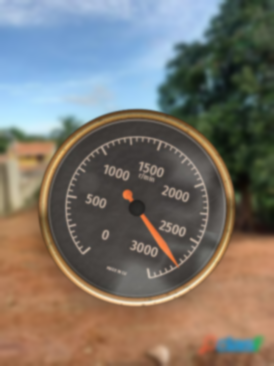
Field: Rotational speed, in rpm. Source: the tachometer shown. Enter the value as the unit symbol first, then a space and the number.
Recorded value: rpm 2750
